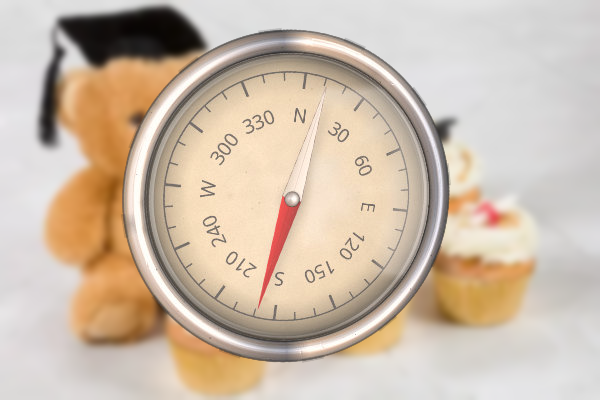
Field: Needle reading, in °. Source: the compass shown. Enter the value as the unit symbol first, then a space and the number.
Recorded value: ° 190
